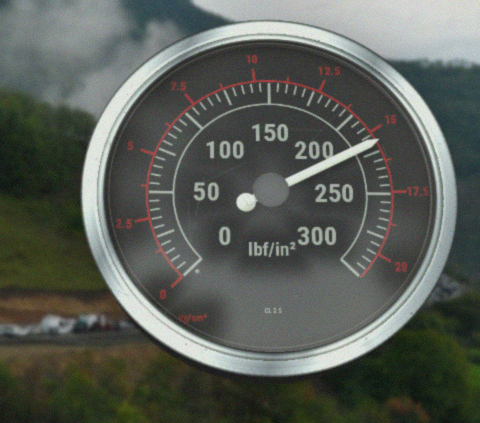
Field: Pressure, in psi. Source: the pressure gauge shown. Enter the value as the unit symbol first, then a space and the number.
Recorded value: psi 220
